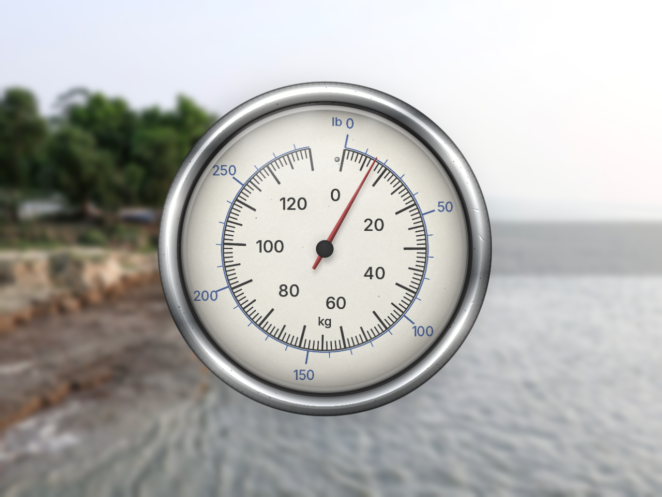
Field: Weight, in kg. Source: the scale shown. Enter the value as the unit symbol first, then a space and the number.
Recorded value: kg 7
